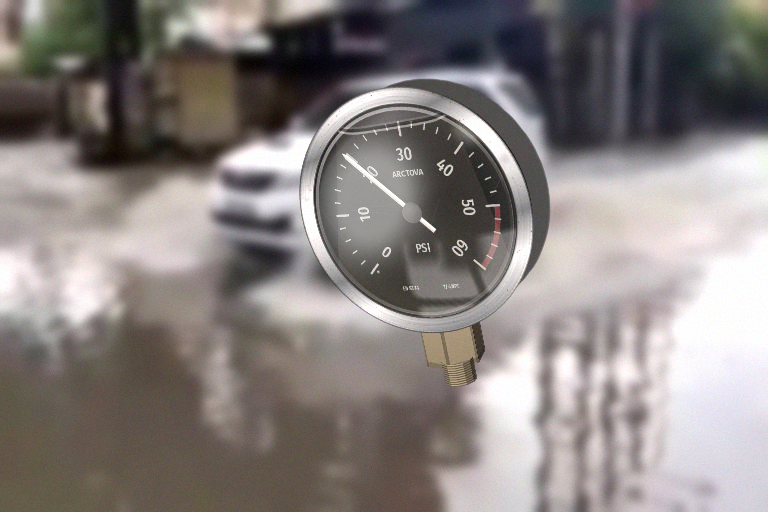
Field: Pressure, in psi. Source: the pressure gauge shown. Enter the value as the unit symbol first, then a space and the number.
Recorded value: psi 20
